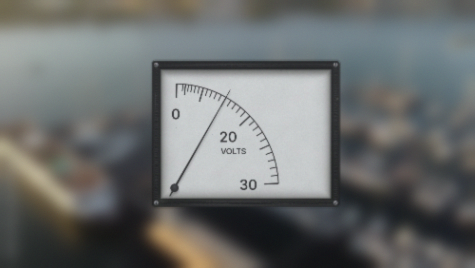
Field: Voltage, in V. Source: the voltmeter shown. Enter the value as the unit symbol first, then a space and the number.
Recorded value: V 15
